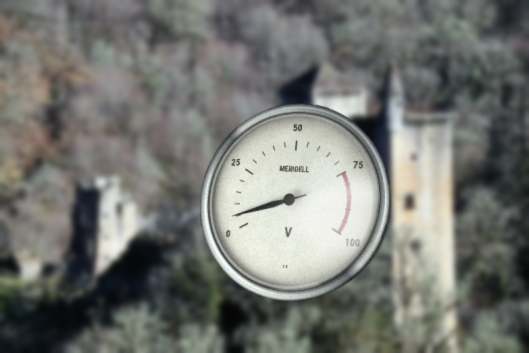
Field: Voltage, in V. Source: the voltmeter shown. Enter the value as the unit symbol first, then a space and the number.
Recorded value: V 5
